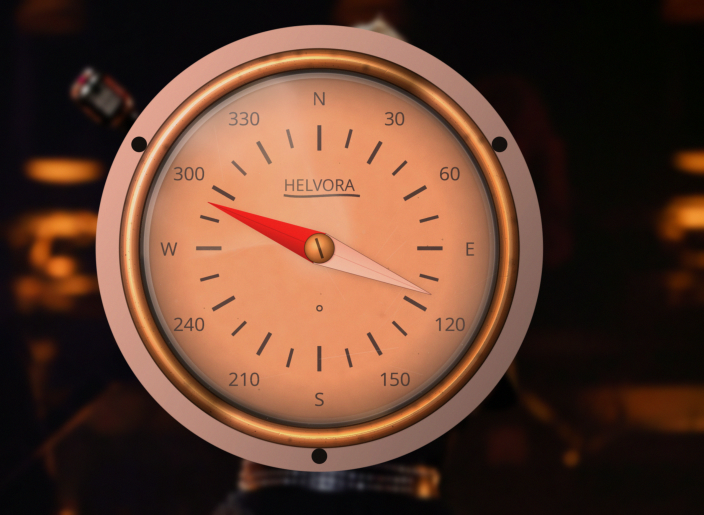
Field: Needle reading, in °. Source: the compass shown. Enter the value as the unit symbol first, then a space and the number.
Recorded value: ° 292.5
